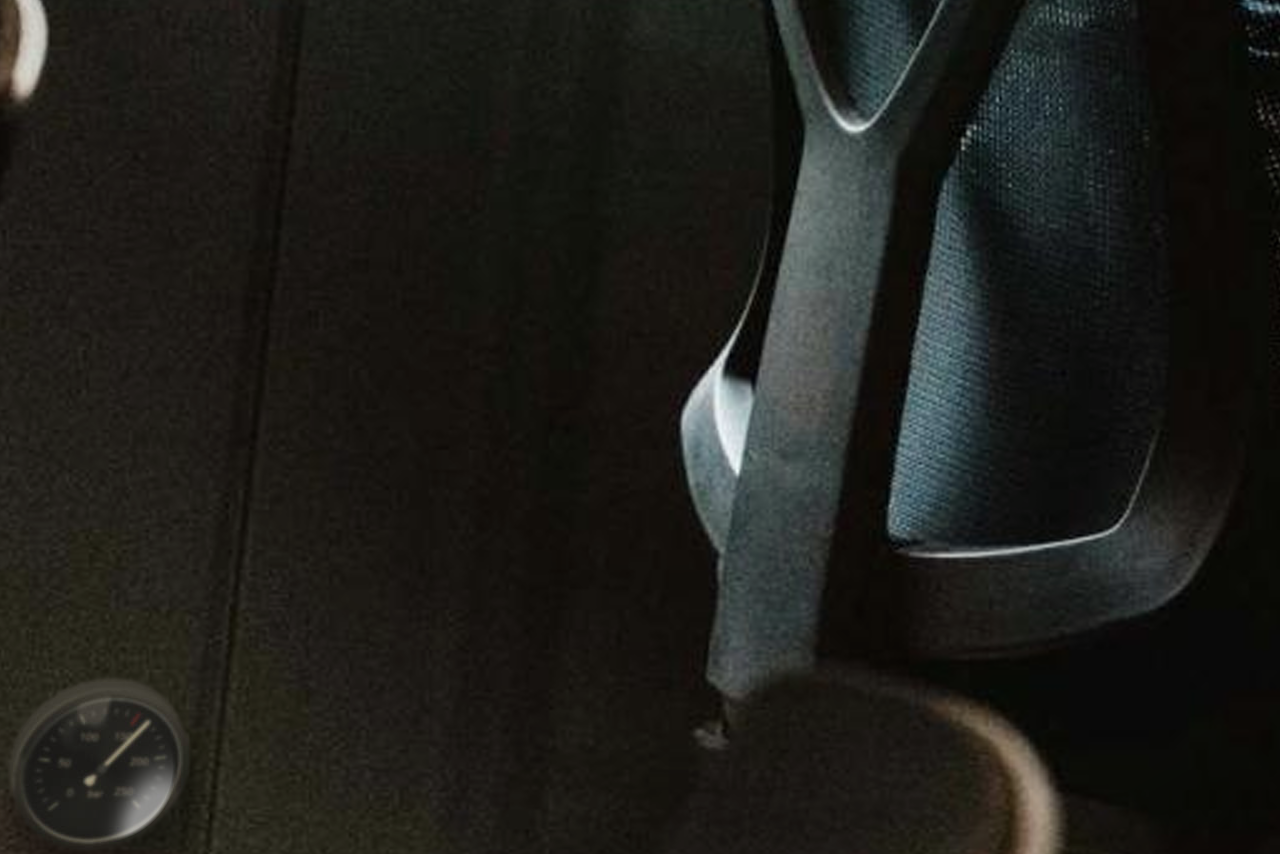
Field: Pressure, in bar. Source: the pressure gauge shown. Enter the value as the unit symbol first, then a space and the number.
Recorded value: bar 160
